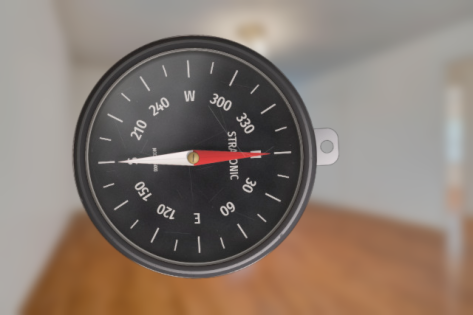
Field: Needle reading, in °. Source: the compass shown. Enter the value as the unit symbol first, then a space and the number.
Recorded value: ° 0
